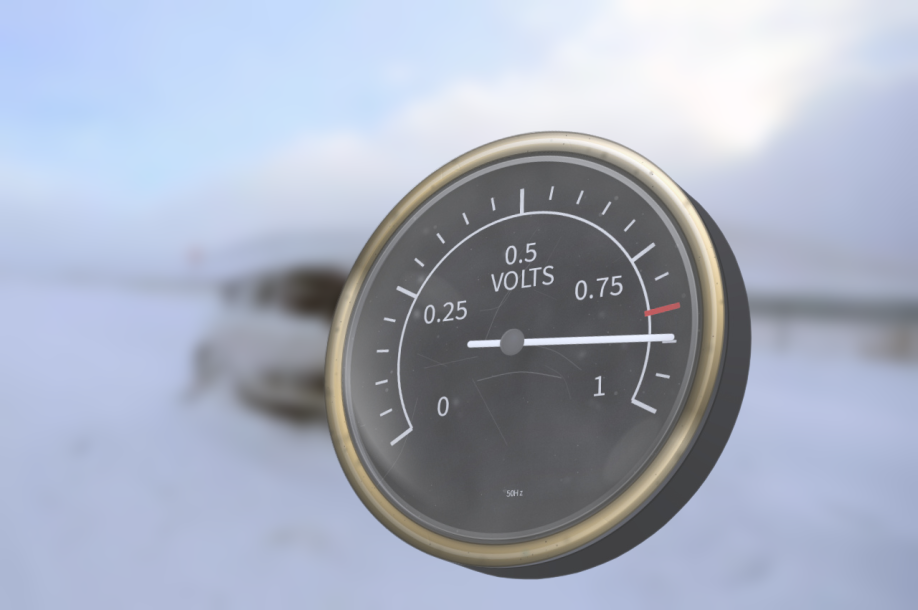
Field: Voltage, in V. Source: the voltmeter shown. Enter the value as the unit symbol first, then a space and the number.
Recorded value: V 0.9
